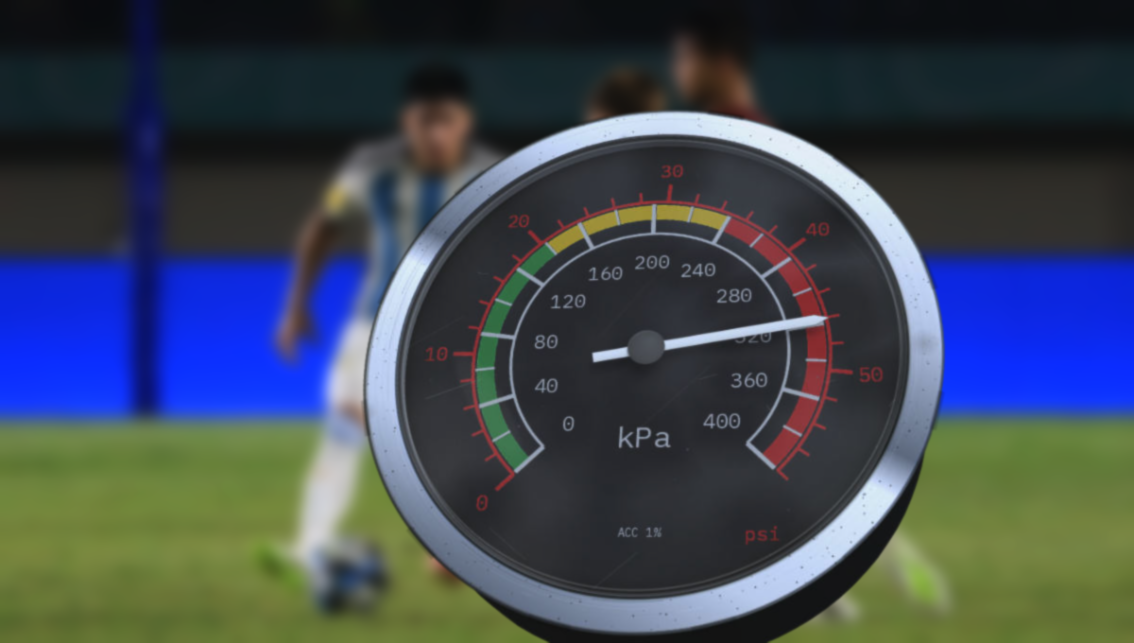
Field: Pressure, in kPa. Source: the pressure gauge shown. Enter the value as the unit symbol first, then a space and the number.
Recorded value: kPa 320
